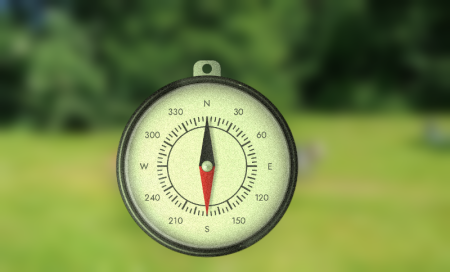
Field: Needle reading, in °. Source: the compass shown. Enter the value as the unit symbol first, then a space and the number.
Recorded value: ° 180
